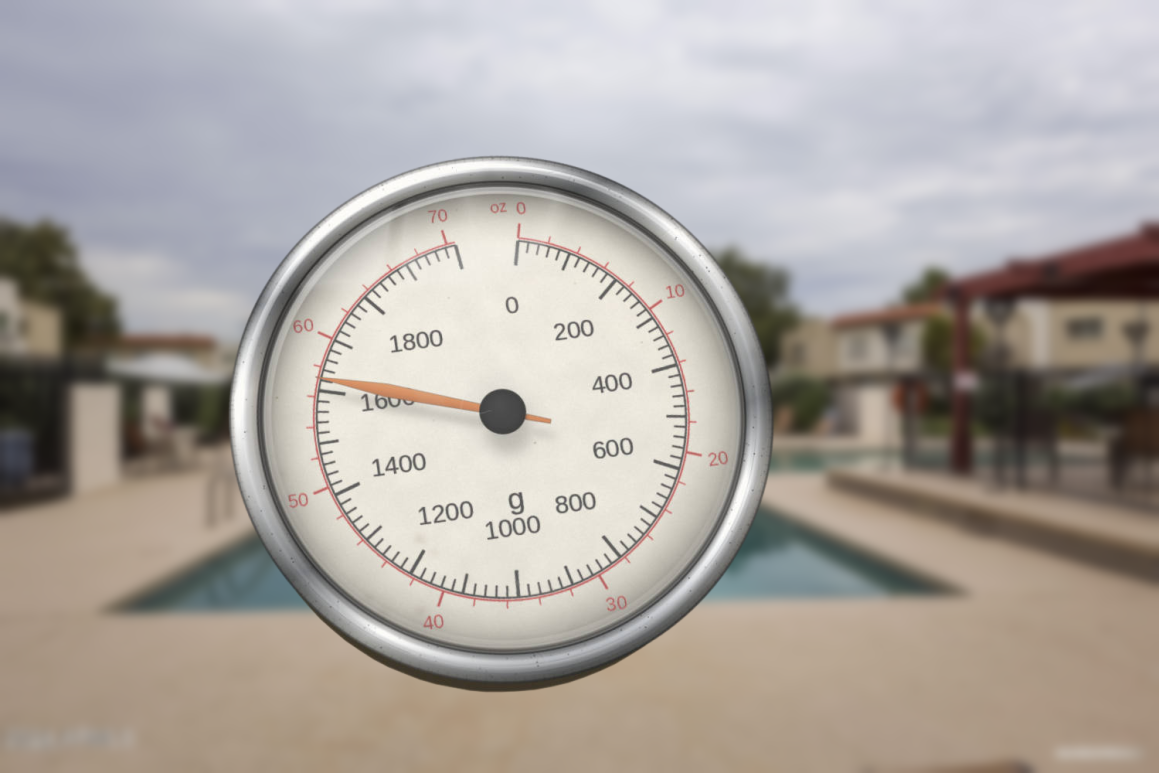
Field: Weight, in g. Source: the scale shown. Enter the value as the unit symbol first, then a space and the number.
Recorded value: g 1620
